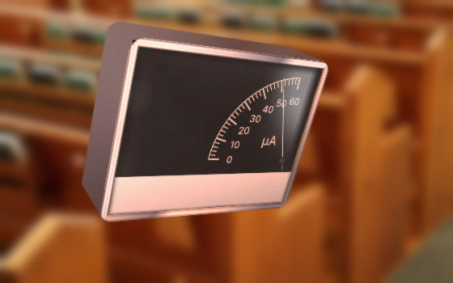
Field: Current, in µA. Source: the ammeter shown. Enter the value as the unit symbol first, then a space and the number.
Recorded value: µA 50
